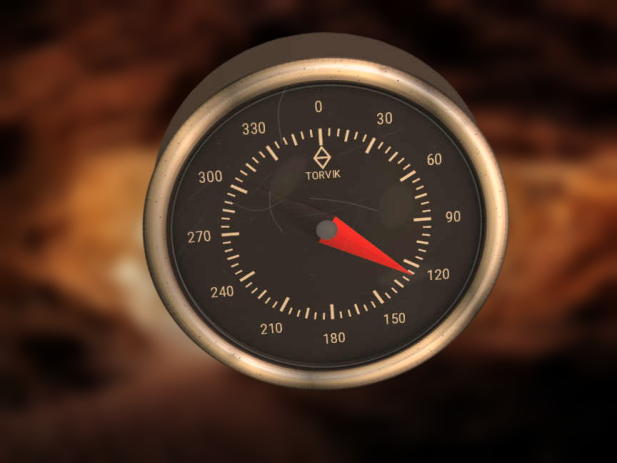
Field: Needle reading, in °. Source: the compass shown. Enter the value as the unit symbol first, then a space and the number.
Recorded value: ° 125
